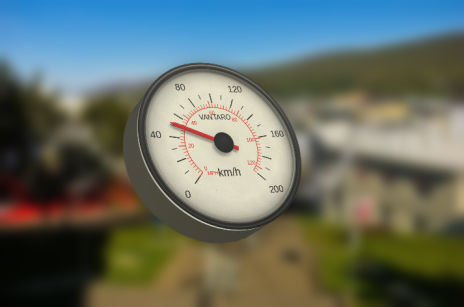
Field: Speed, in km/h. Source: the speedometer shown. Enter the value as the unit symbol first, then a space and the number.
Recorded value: km/h 50
